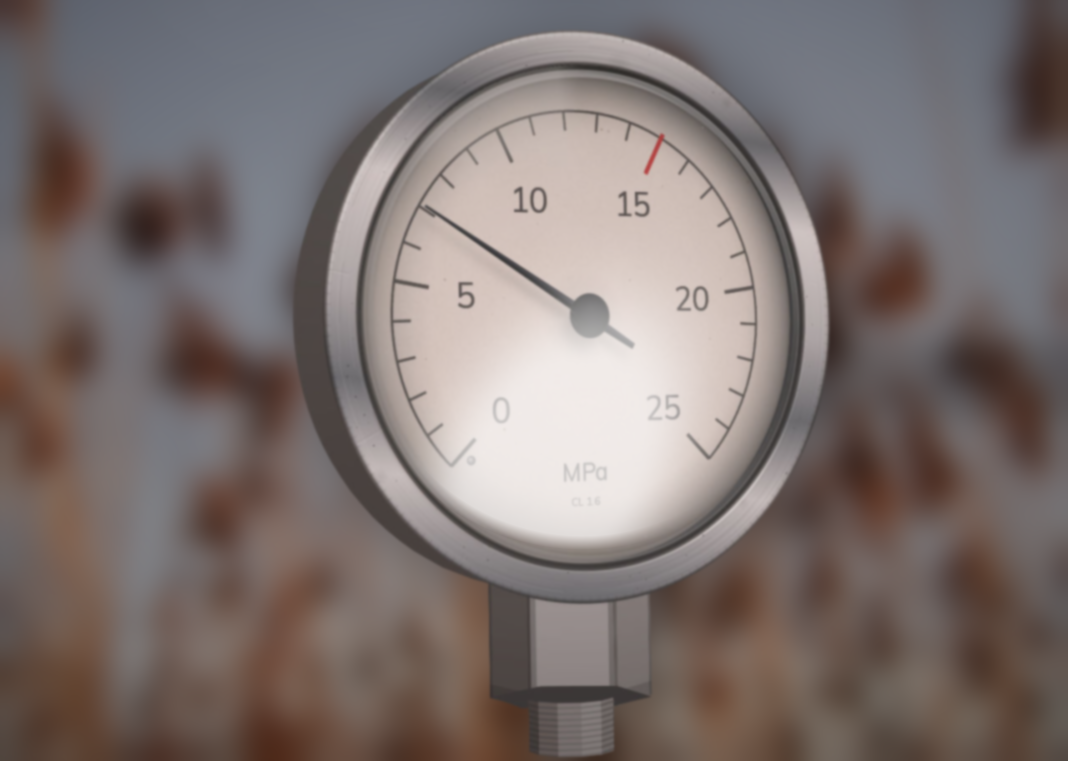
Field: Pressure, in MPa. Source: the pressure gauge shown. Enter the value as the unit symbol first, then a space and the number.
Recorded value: MPa 7
